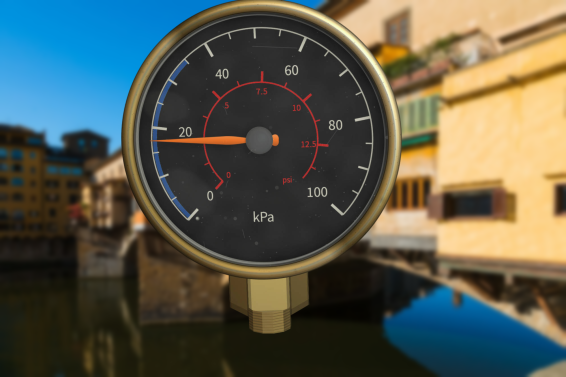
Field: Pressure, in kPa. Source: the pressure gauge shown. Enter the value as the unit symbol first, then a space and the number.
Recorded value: kPa 17.5
